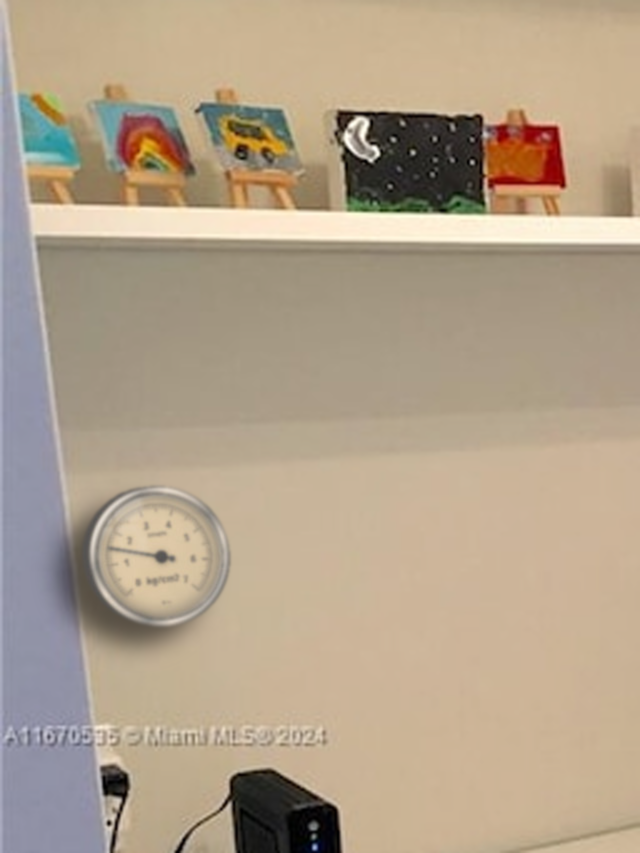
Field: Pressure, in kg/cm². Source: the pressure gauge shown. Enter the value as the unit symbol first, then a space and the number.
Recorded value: kg/cm² 1.5
